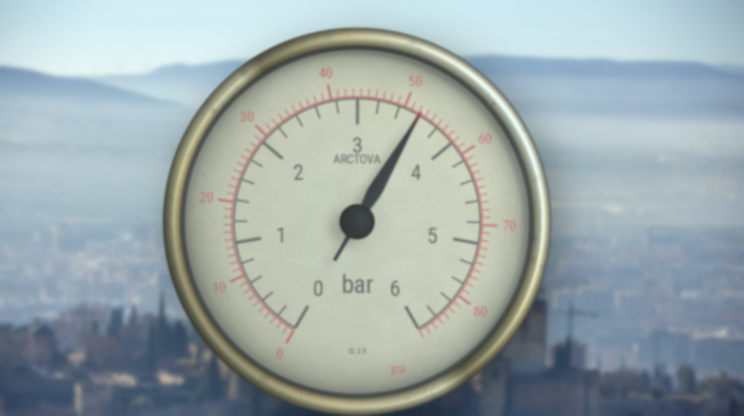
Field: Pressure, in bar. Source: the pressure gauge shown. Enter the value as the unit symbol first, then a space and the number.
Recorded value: bar 3.6
